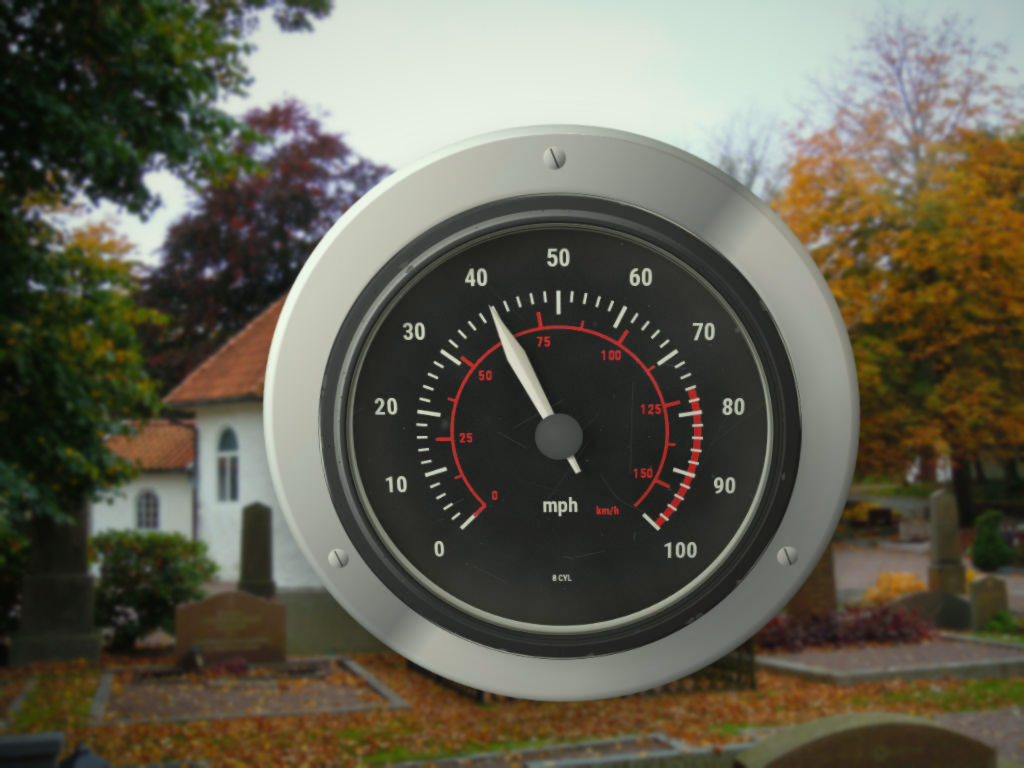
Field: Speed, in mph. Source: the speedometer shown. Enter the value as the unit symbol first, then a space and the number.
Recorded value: mph 40
